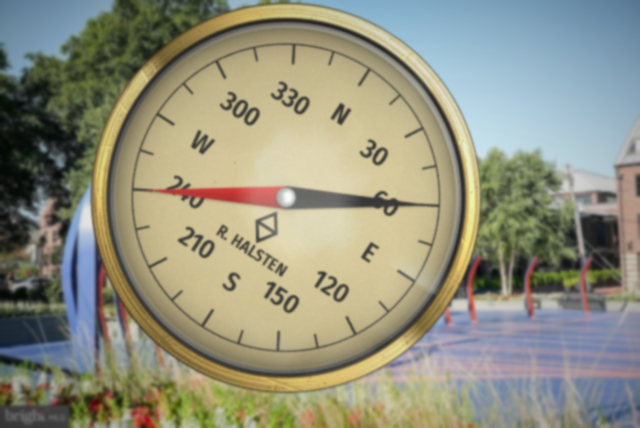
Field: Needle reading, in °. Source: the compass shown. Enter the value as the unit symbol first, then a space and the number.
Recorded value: ° 240
